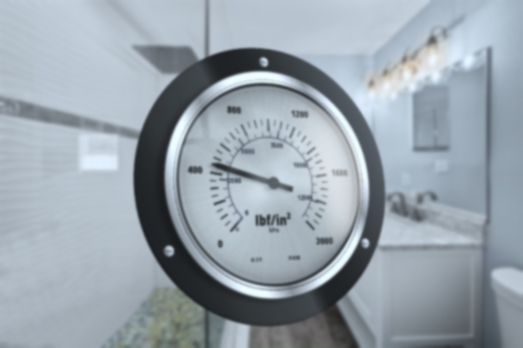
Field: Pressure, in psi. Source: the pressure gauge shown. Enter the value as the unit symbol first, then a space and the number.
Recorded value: psi 450
